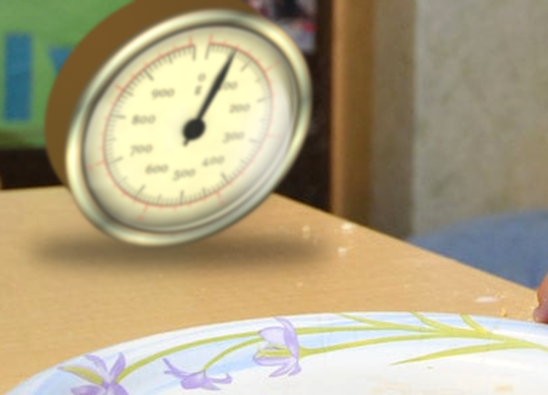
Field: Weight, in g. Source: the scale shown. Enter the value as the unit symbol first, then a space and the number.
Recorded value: g 50
